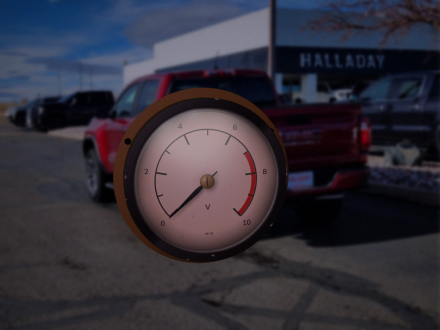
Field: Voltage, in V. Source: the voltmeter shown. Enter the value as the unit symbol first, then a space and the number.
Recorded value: V 0
